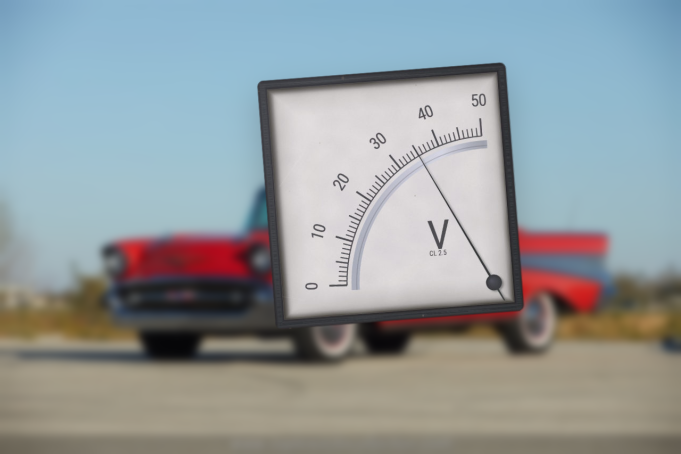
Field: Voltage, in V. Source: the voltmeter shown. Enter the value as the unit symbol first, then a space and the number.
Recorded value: V 35
